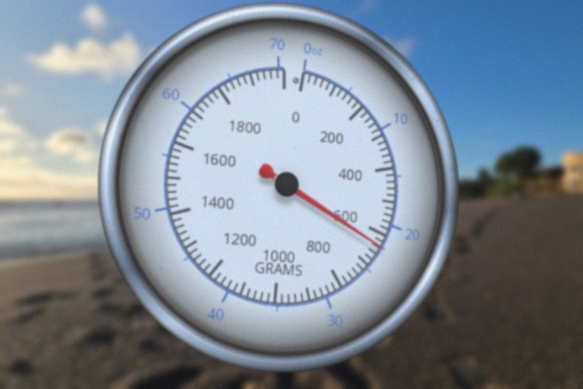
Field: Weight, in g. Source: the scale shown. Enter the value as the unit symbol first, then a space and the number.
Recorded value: g 640
